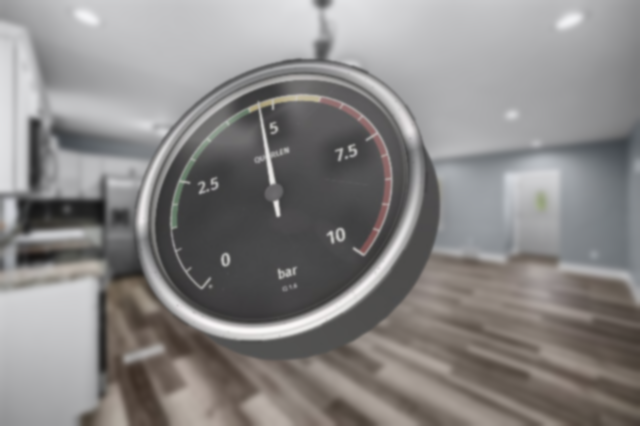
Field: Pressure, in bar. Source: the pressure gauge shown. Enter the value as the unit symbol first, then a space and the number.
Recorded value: bar 4.75
